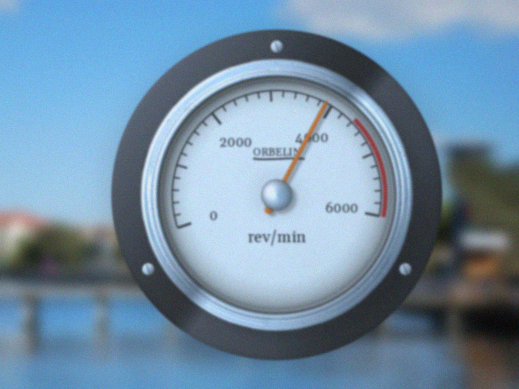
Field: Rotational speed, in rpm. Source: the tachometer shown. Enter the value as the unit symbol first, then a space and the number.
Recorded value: rpm 3900
